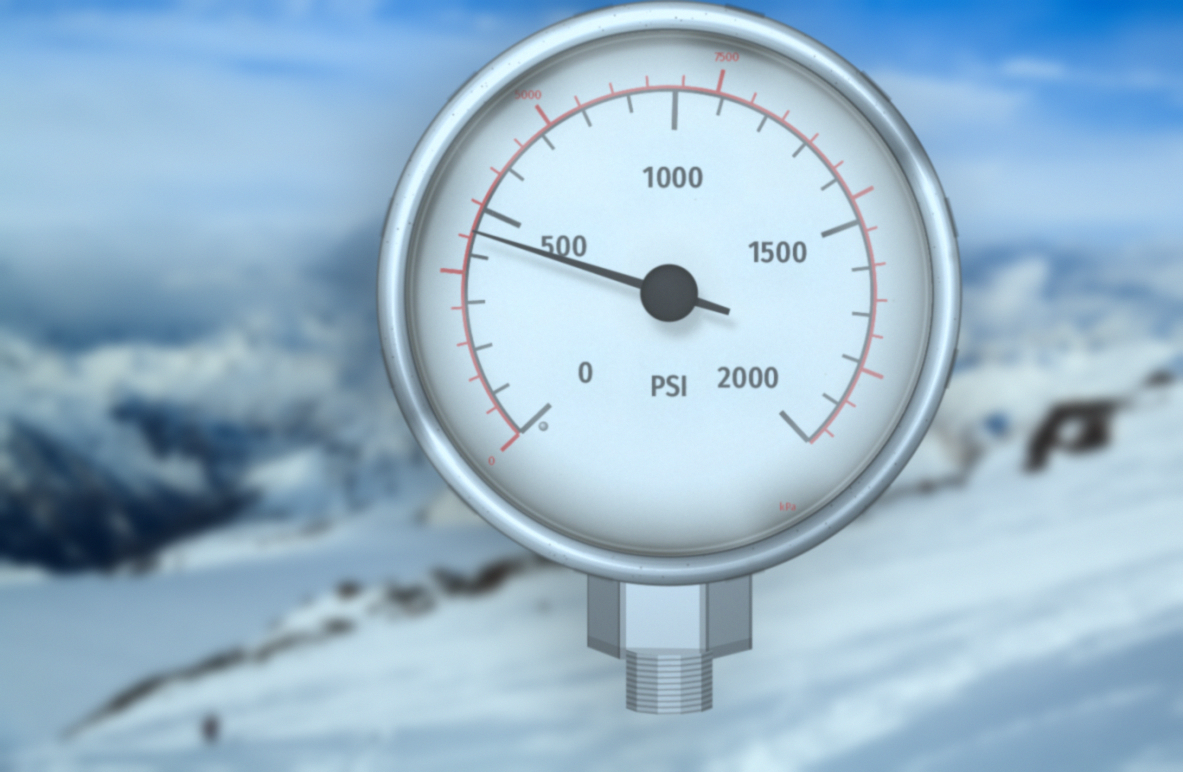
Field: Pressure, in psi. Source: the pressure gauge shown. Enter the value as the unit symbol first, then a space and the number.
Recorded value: psi 450
